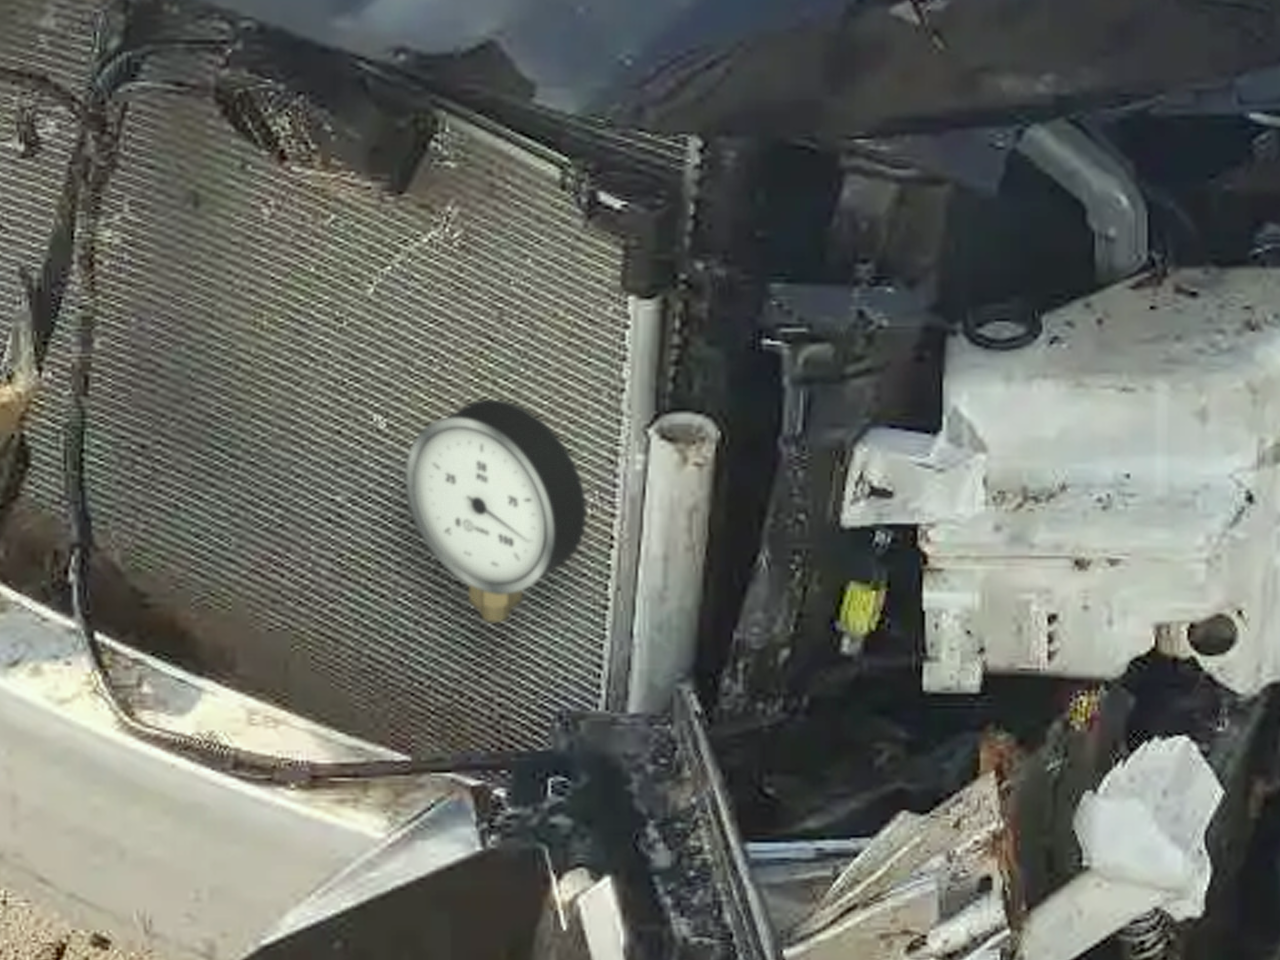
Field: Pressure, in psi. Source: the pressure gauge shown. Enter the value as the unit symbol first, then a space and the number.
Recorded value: psi 90
